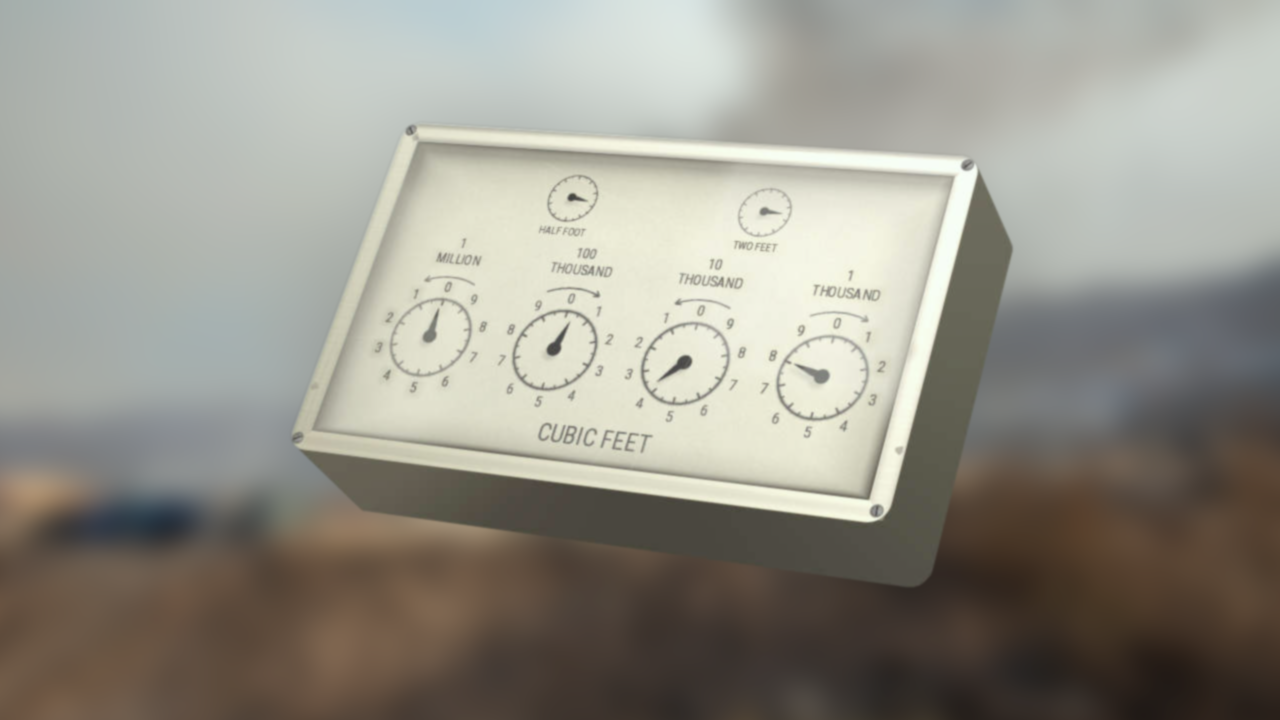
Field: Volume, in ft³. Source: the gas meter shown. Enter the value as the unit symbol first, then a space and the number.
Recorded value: ft³ 3800
